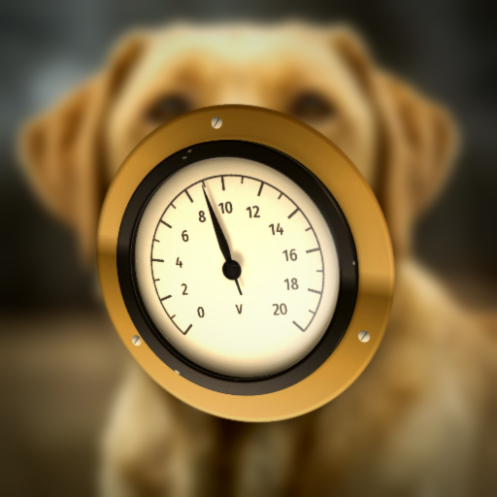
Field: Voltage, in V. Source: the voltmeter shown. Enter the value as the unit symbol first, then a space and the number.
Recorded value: V 9
